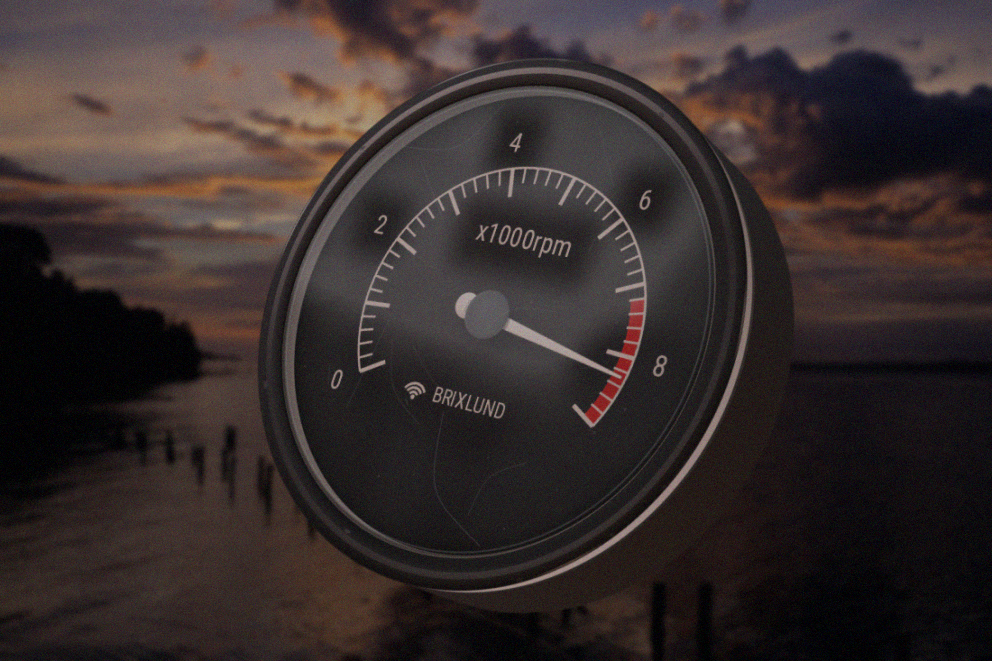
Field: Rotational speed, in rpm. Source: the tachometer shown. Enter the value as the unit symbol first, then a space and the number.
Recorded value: rpm 8300
